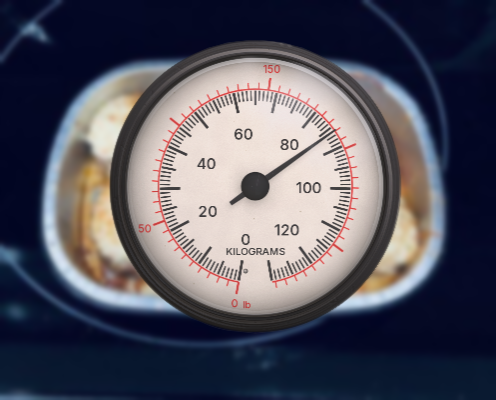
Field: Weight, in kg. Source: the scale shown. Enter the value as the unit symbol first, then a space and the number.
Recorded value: kg 86
